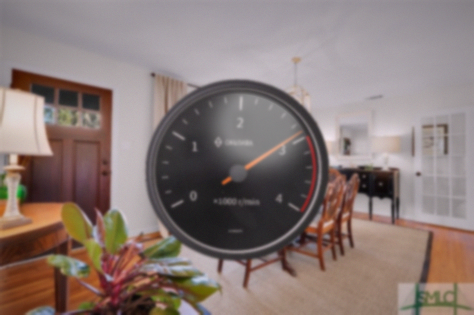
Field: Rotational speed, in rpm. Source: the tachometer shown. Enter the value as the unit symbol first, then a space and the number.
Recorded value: rpm 2900
